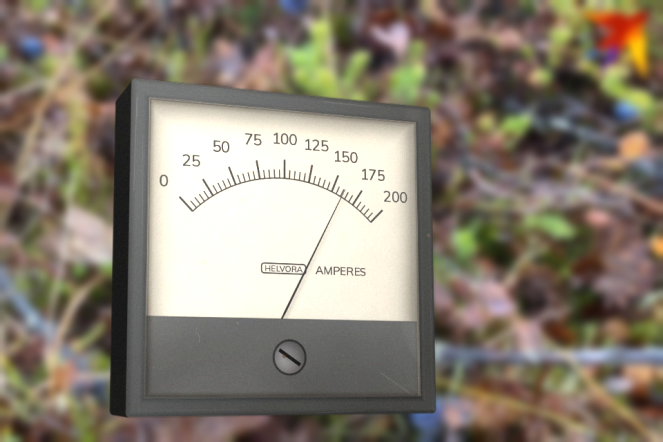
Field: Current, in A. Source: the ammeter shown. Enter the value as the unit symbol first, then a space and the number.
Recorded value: A 160
